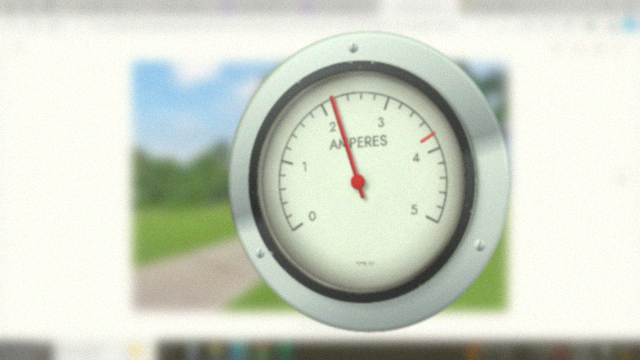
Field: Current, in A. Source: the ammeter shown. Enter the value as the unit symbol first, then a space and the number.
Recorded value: A 2.2
